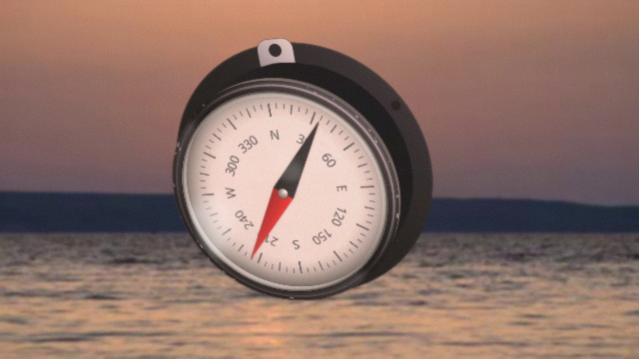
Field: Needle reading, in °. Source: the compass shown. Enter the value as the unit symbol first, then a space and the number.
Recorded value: ° 215
